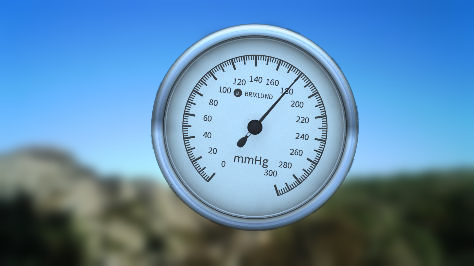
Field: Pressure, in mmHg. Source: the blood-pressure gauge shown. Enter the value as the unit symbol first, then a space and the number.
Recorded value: mmHg 180
